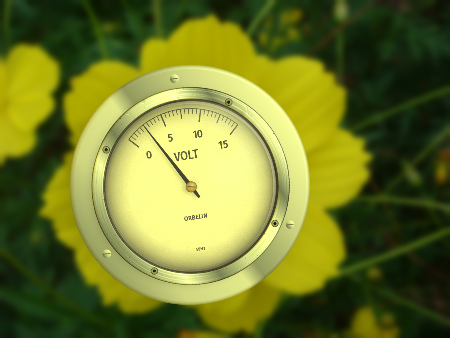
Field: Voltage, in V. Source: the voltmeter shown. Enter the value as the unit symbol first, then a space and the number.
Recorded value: V 2.5
